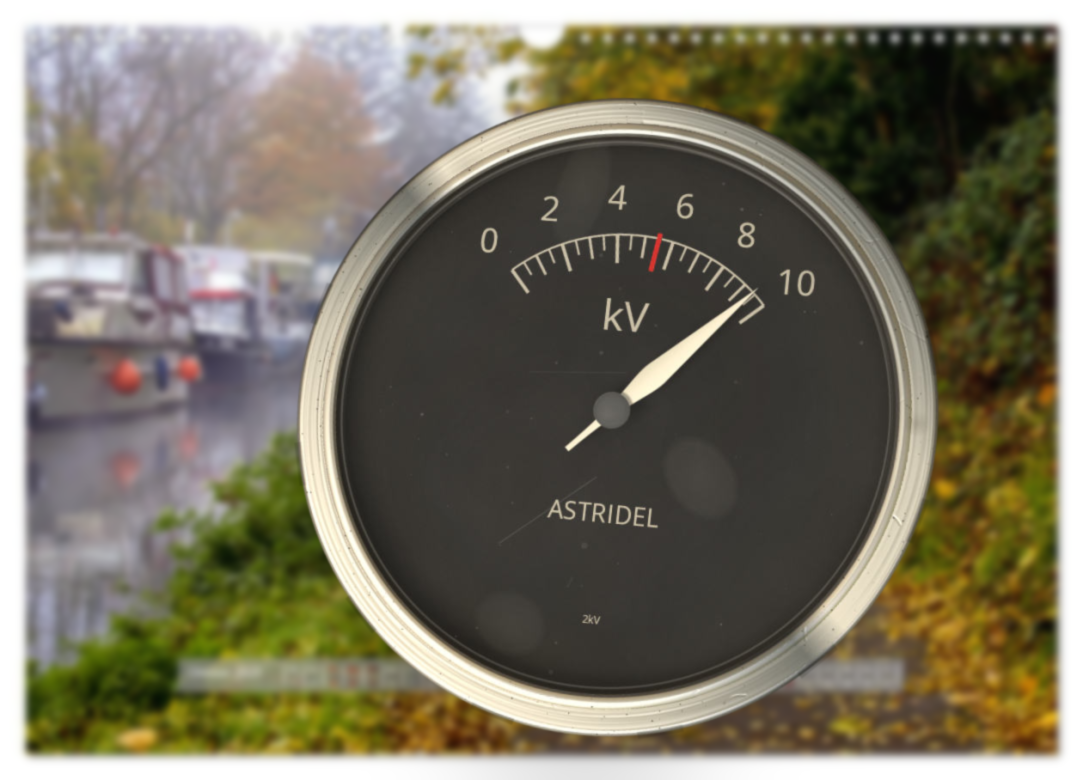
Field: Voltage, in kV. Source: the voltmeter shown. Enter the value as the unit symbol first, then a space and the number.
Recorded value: kV 9.5
